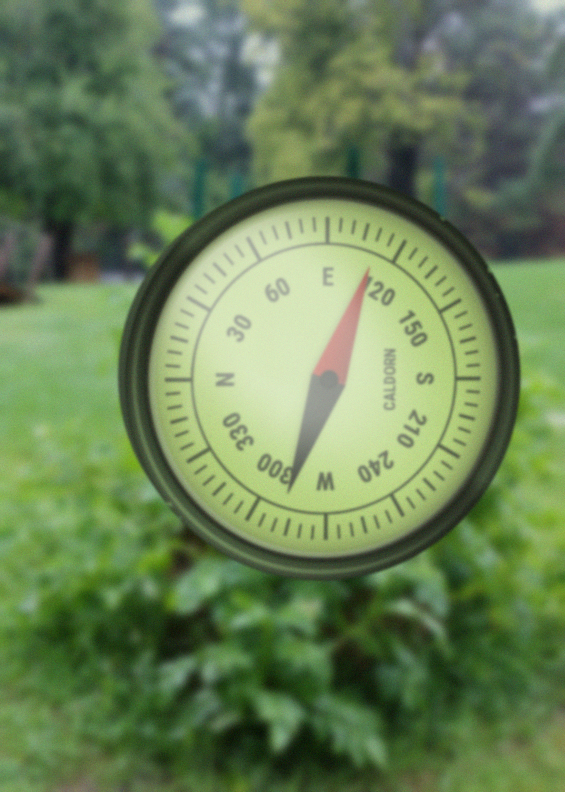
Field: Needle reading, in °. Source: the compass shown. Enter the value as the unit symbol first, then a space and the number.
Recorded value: ° 110
